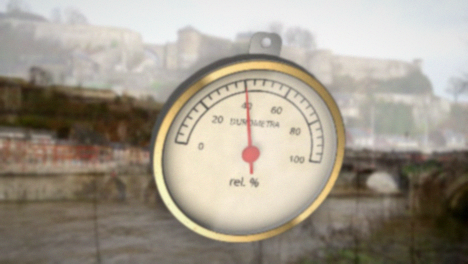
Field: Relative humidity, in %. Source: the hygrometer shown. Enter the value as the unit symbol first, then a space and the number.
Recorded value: % 40
